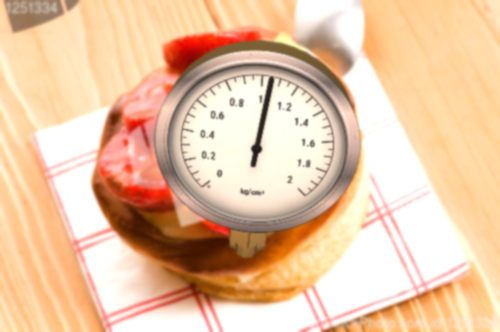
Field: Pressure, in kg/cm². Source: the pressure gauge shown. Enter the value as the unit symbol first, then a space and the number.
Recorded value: kg/cm² 1.05
